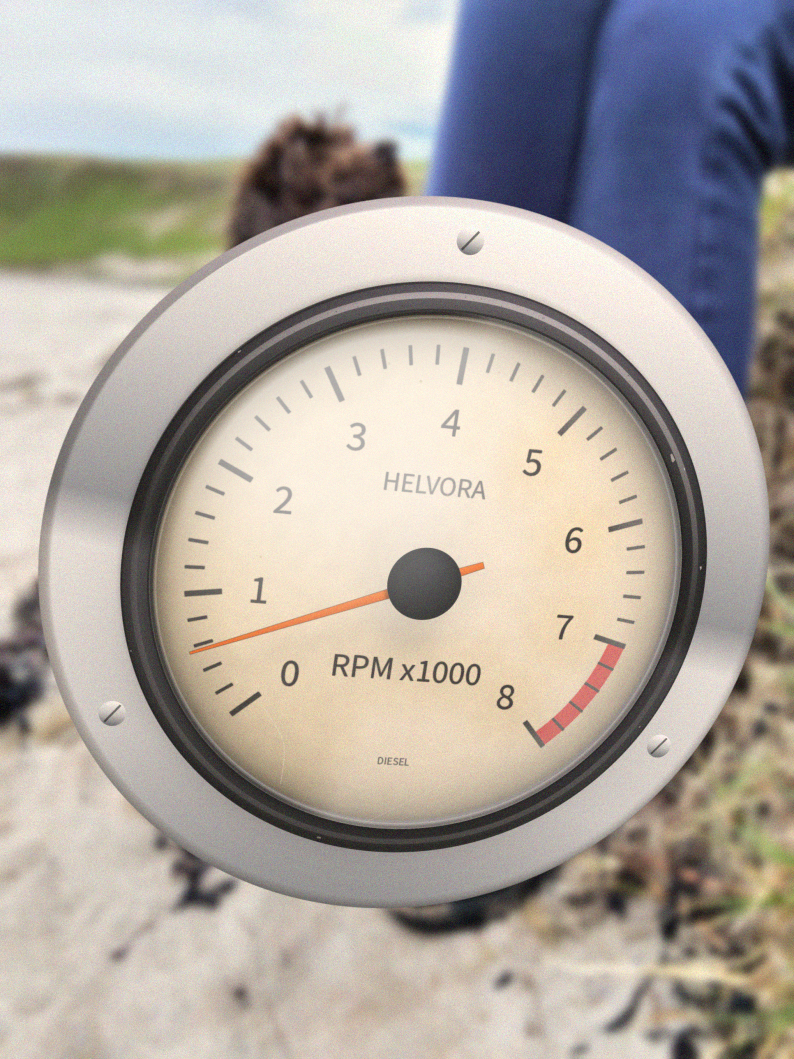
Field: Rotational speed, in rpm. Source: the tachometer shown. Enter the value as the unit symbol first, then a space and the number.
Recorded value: rpm 600
